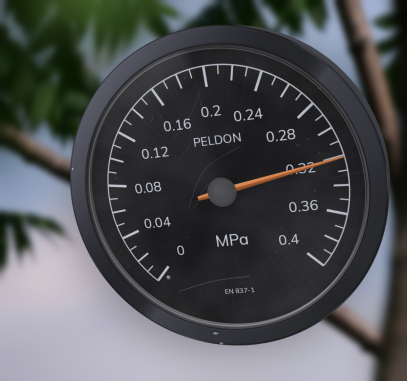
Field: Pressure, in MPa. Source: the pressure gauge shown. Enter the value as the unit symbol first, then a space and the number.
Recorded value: MPa 0.32
